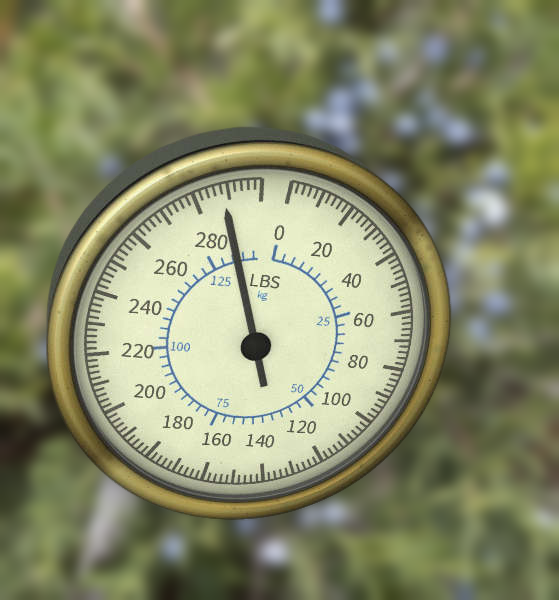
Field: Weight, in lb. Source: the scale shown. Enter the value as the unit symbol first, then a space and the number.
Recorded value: lb 288
